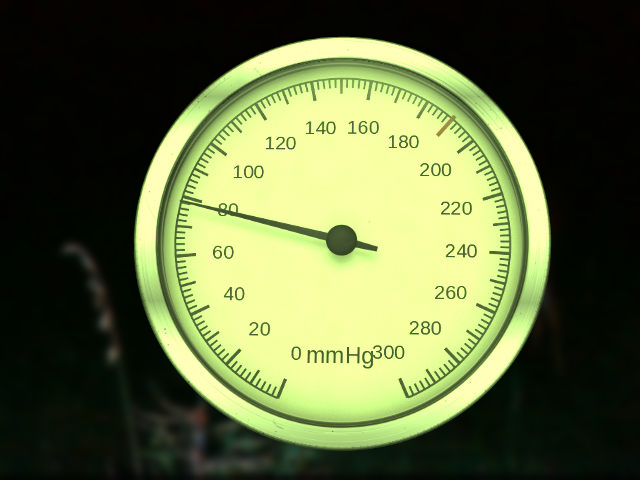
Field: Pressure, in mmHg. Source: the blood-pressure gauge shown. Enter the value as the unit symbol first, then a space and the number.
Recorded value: mmHg 78
